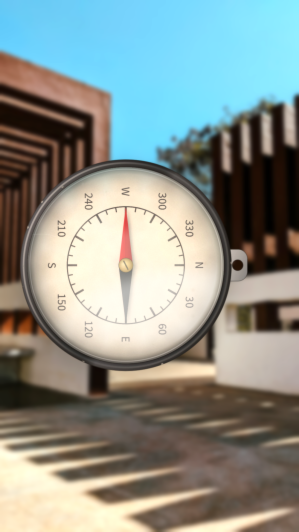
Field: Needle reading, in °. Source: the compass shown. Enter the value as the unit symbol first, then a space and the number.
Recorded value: ° 270
